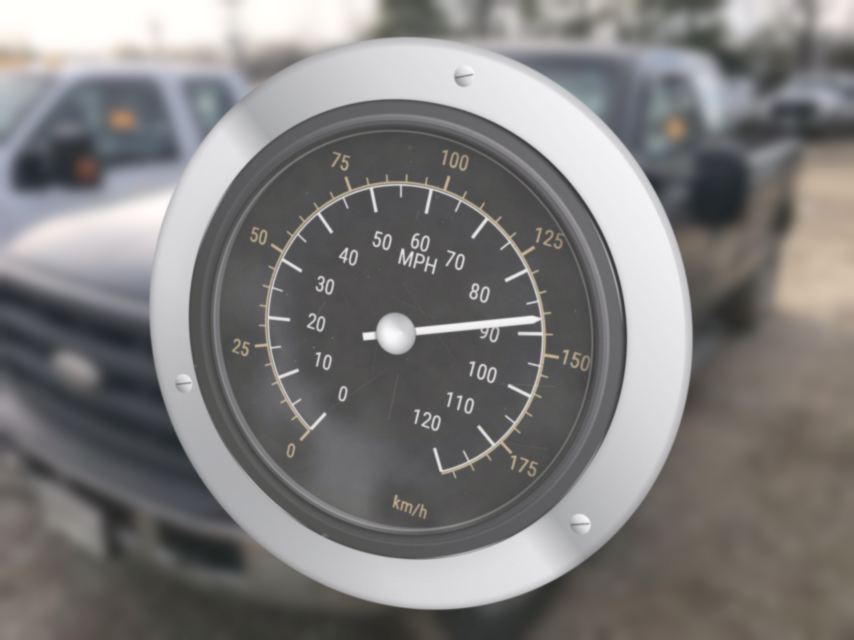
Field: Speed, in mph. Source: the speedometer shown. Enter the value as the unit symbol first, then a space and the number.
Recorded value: mph 87.5
